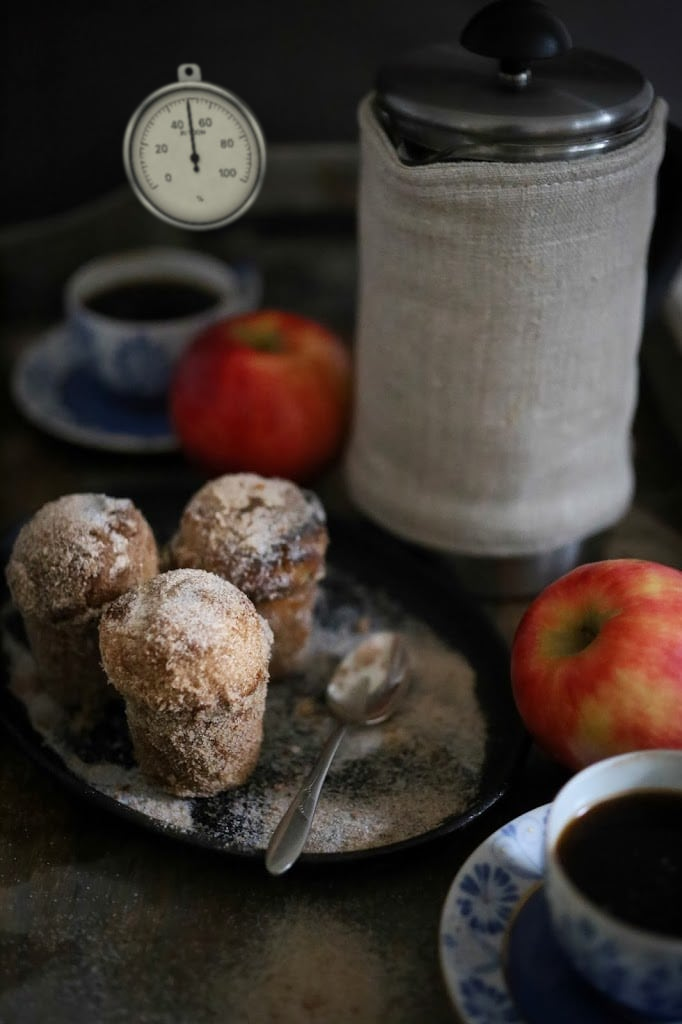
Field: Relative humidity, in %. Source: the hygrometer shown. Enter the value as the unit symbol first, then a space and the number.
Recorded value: % 50
